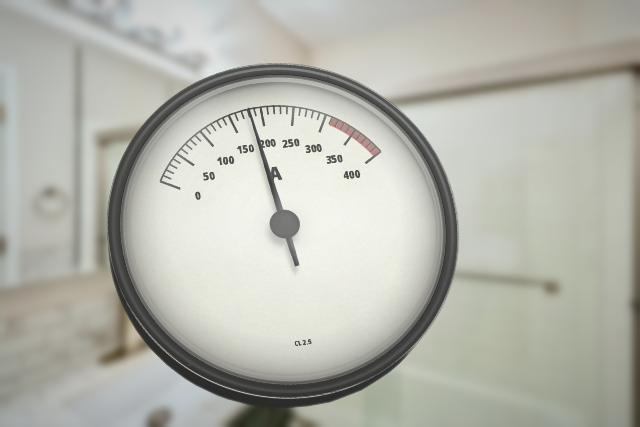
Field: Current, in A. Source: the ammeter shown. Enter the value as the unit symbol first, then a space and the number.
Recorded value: A 180
